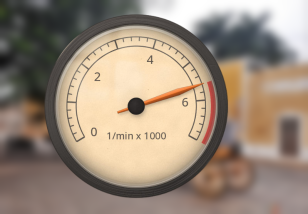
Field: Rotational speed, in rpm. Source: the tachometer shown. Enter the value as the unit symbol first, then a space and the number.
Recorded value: rpm 5600
